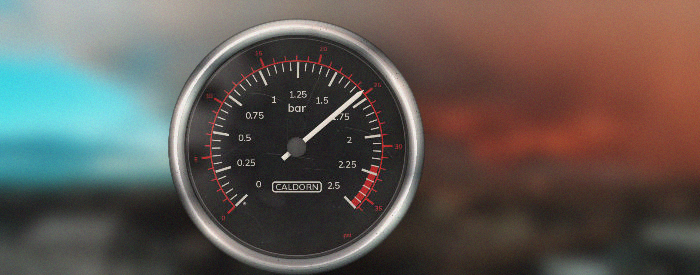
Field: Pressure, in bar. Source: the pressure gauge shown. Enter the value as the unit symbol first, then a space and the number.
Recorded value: bar 1.7
